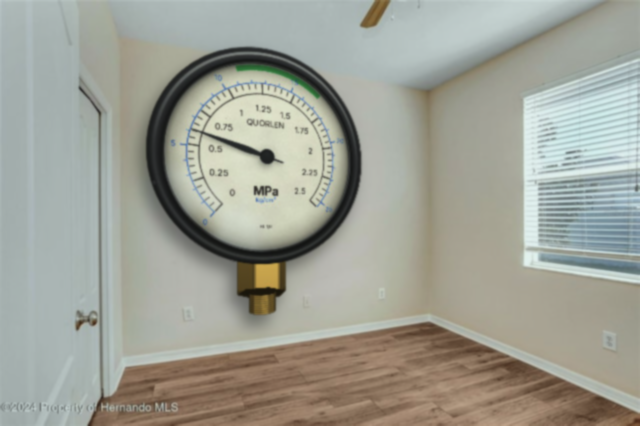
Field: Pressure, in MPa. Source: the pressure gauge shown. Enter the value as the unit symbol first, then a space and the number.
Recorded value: MPa 0.6
